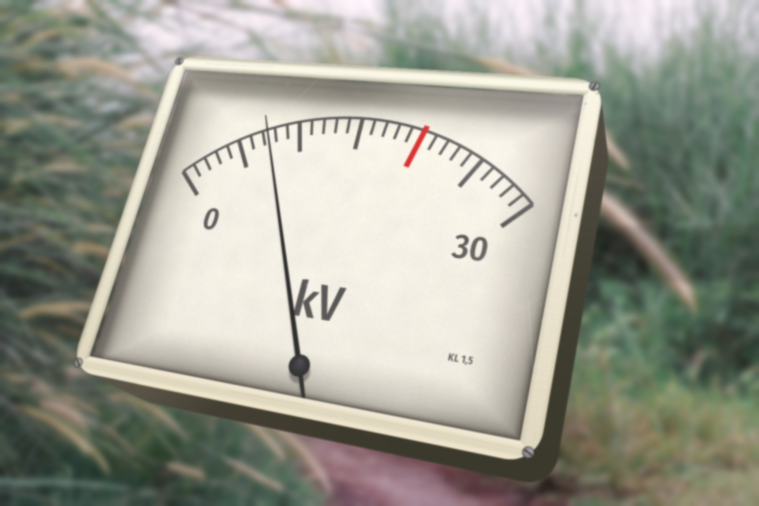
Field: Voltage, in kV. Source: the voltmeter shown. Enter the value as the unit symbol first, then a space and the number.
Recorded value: kV 7.5
